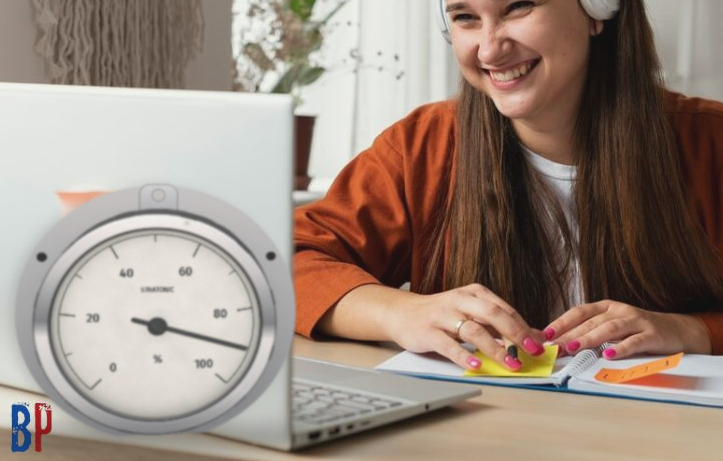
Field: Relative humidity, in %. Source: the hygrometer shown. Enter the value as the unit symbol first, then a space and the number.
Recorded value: % 90
